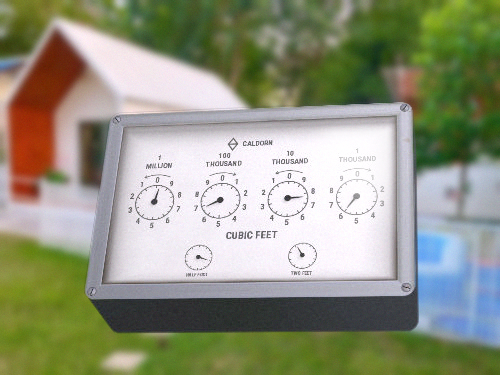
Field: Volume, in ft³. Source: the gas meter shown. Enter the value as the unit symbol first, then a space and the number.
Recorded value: ft³ 967600
